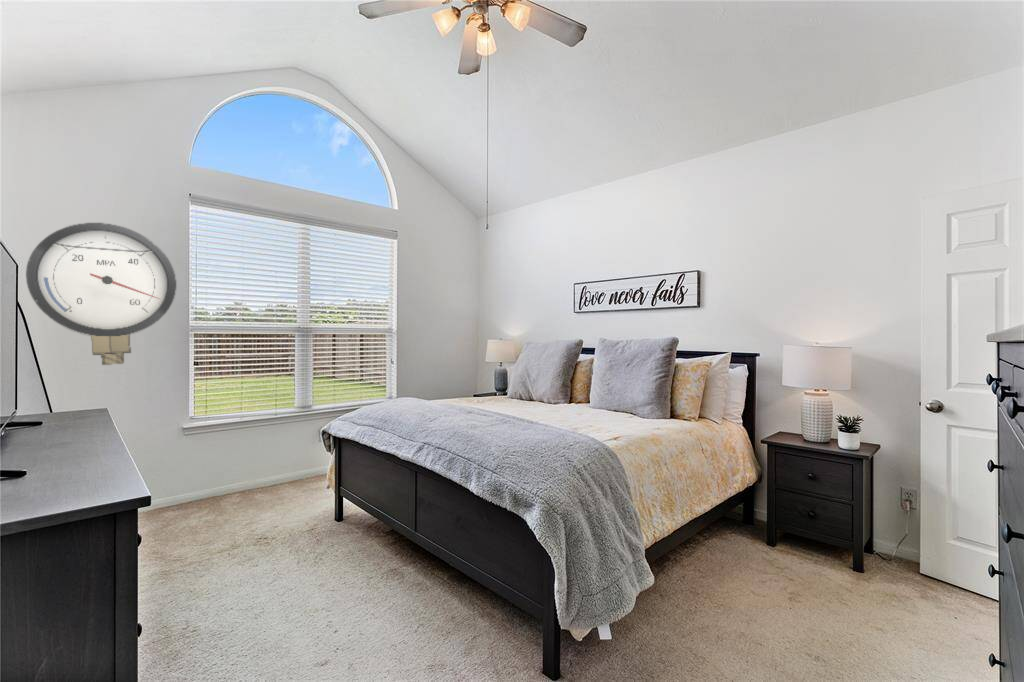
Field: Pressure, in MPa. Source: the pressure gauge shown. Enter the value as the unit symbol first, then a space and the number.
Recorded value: MPa 55
